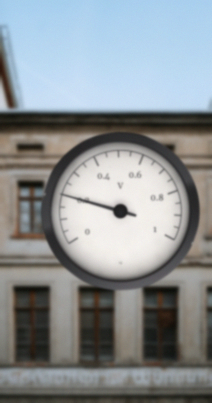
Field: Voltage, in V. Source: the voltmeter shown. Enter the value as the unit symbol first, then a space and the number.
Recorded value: V 0.2
